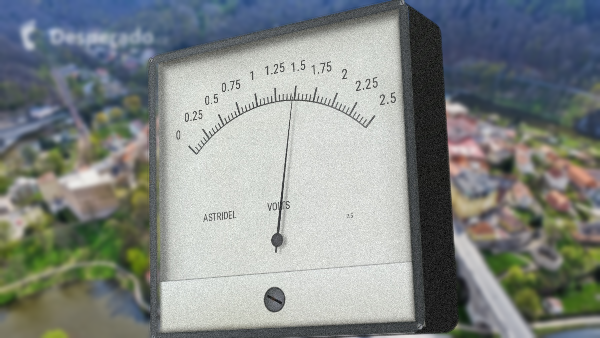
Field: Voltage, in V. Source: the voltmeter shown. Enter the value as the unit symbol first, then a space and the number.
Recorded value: V 1.5
